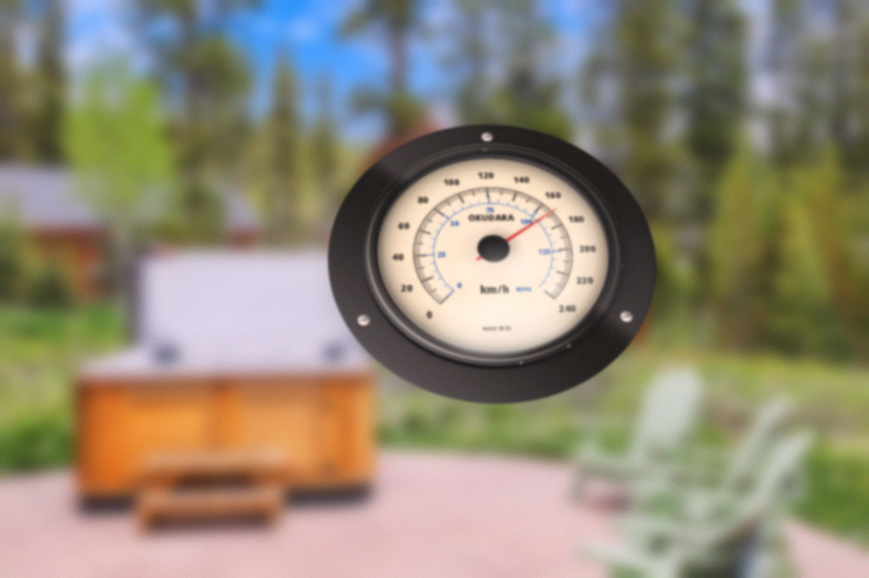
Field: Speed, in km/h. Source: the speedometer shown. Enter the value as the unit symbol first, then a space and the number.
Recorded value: km/h 170
